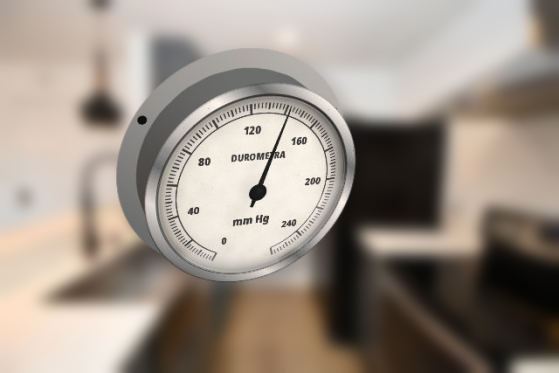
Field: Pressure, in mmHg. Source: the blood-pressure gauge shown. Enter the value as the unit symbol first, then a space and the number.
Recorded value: mmHg 140
